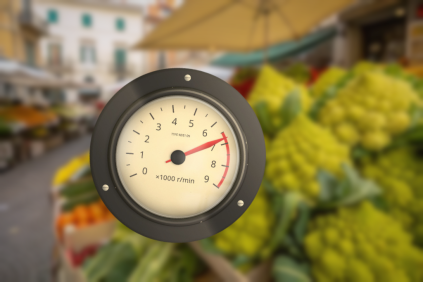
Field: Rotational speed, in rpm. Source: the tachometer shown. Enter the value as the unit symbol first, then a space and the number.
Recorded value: rpm 6750
